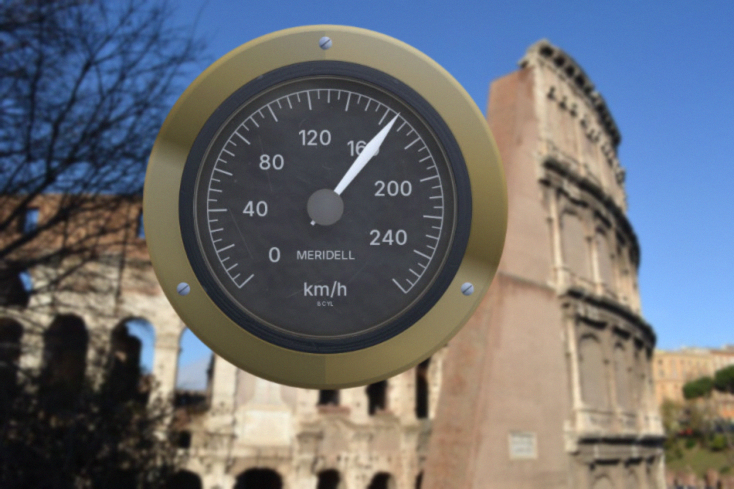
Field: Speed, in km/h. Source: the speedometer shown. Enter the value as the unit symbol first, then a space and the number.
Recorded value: km/h 165
